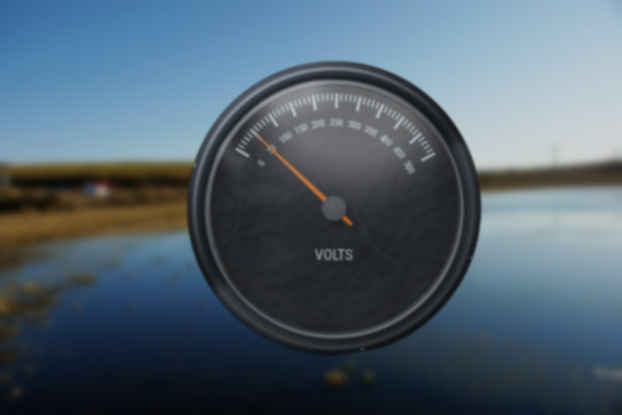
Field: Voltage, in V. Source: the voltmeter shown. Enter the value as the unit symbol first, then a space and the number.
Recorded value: V 50
